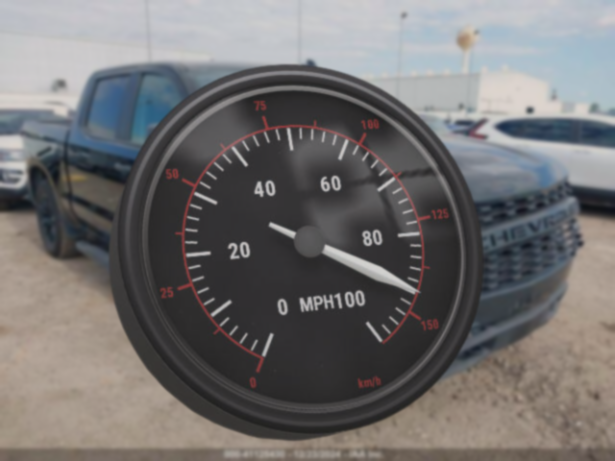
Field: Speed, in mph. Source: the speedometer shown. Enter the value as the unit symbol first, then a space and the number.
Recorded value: mph 90
